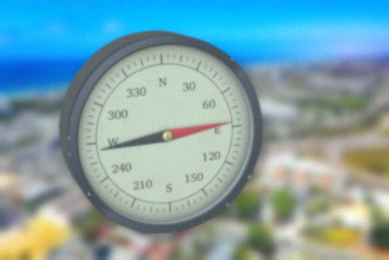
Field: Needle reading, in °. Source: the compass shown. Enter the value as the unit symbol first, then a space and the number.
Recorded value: ° 85
